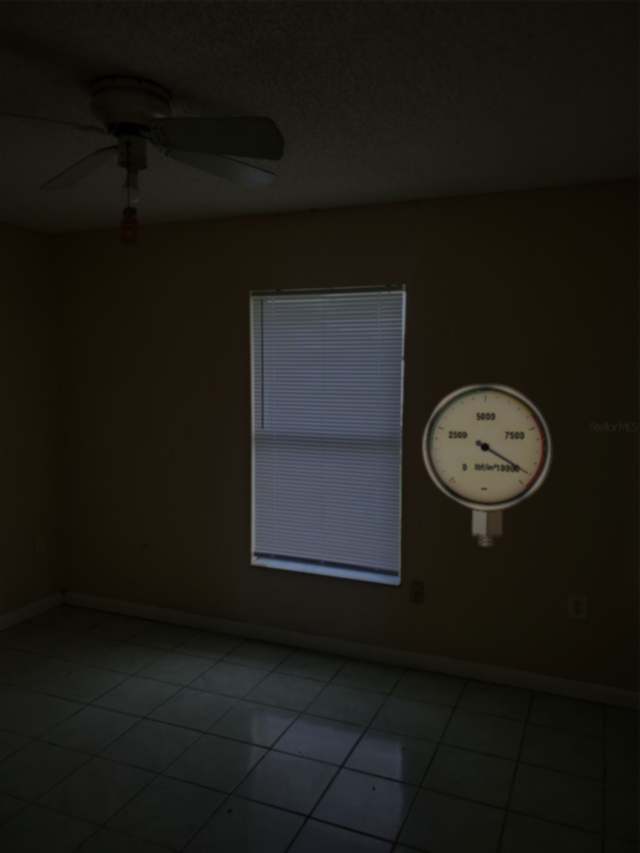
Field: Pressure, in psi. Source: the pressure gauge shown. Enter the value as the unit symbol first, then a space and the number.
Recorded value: psi 9500
